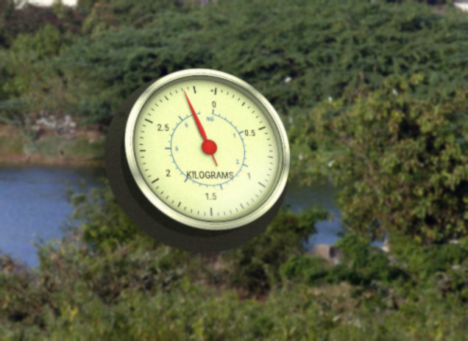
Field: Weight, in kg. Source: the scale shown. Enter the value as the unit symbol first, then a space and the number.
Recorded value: kg 2.9
